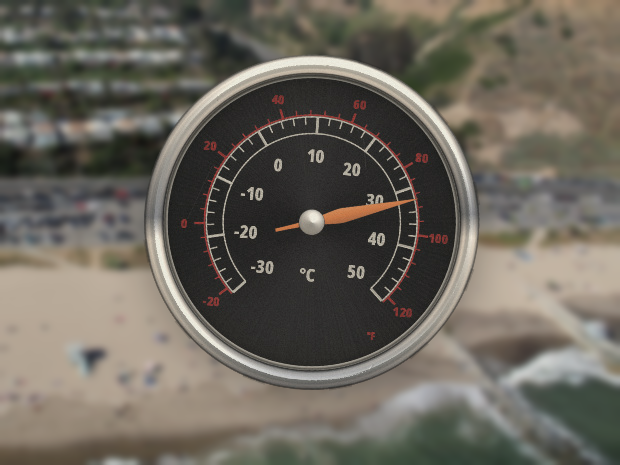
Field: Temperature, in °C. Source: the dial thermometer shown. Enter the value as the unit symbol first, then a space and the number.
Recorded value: °C 32
